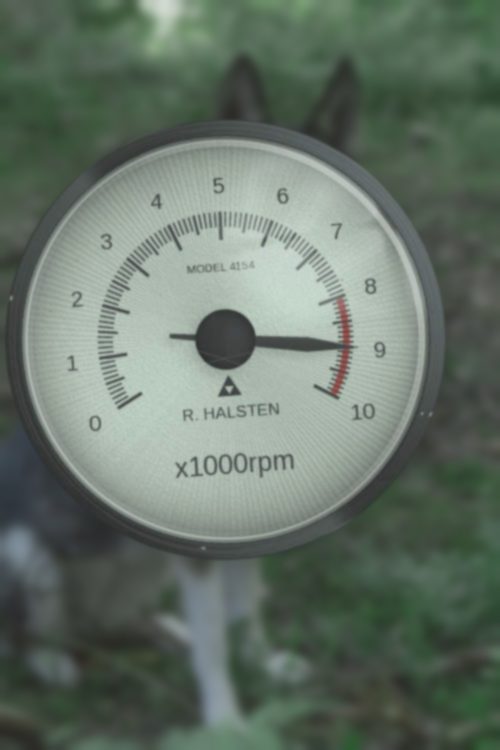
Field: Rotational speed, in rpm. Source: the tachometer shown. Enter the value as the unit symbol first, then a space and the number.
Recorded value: rpm 9000
